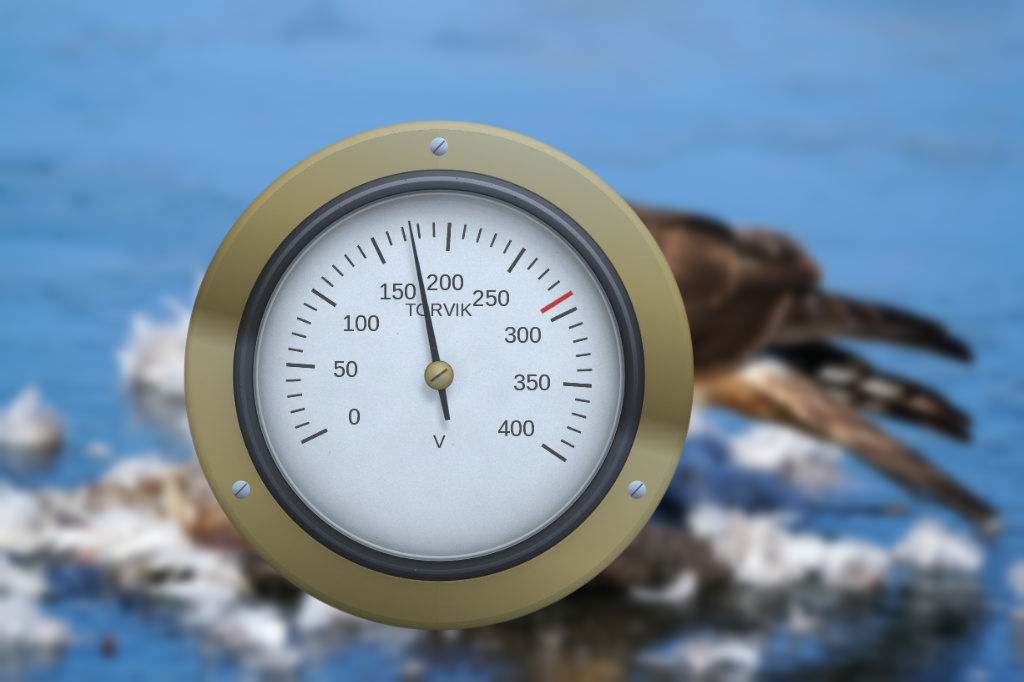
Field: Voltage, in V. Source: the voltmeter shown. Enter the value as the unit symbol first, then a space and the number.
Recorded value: V 175
